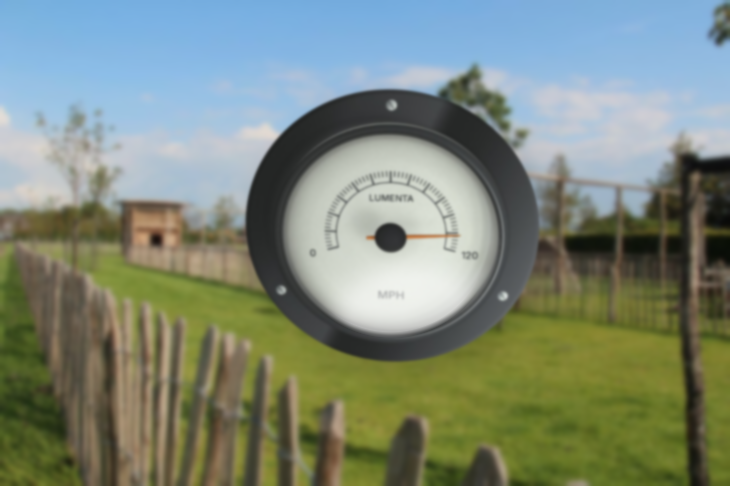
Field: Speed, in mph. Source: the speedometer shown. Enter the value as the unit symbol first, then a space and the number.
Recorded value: mph 110
